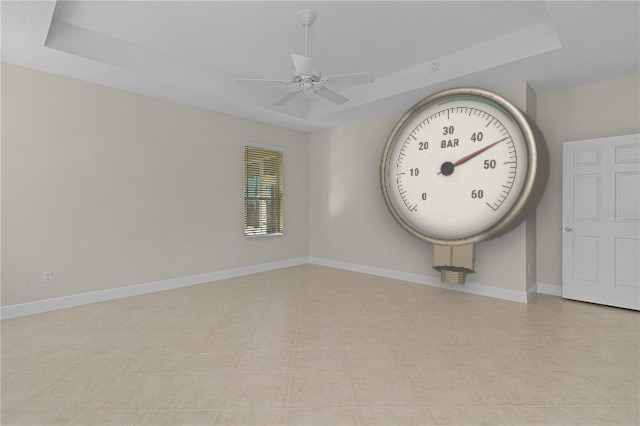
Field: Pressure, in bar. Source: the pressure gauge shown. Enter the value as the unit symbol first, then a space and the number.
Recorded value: bar 45
